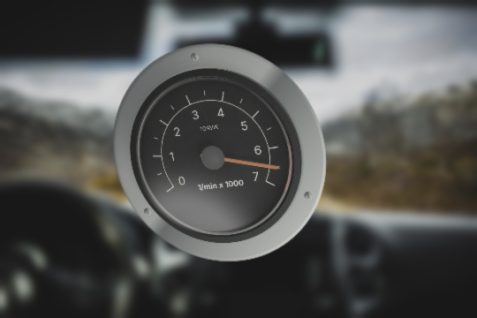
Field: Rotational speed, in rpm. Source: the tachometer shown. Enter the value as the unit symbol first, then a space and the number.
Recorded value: rpm 6500
